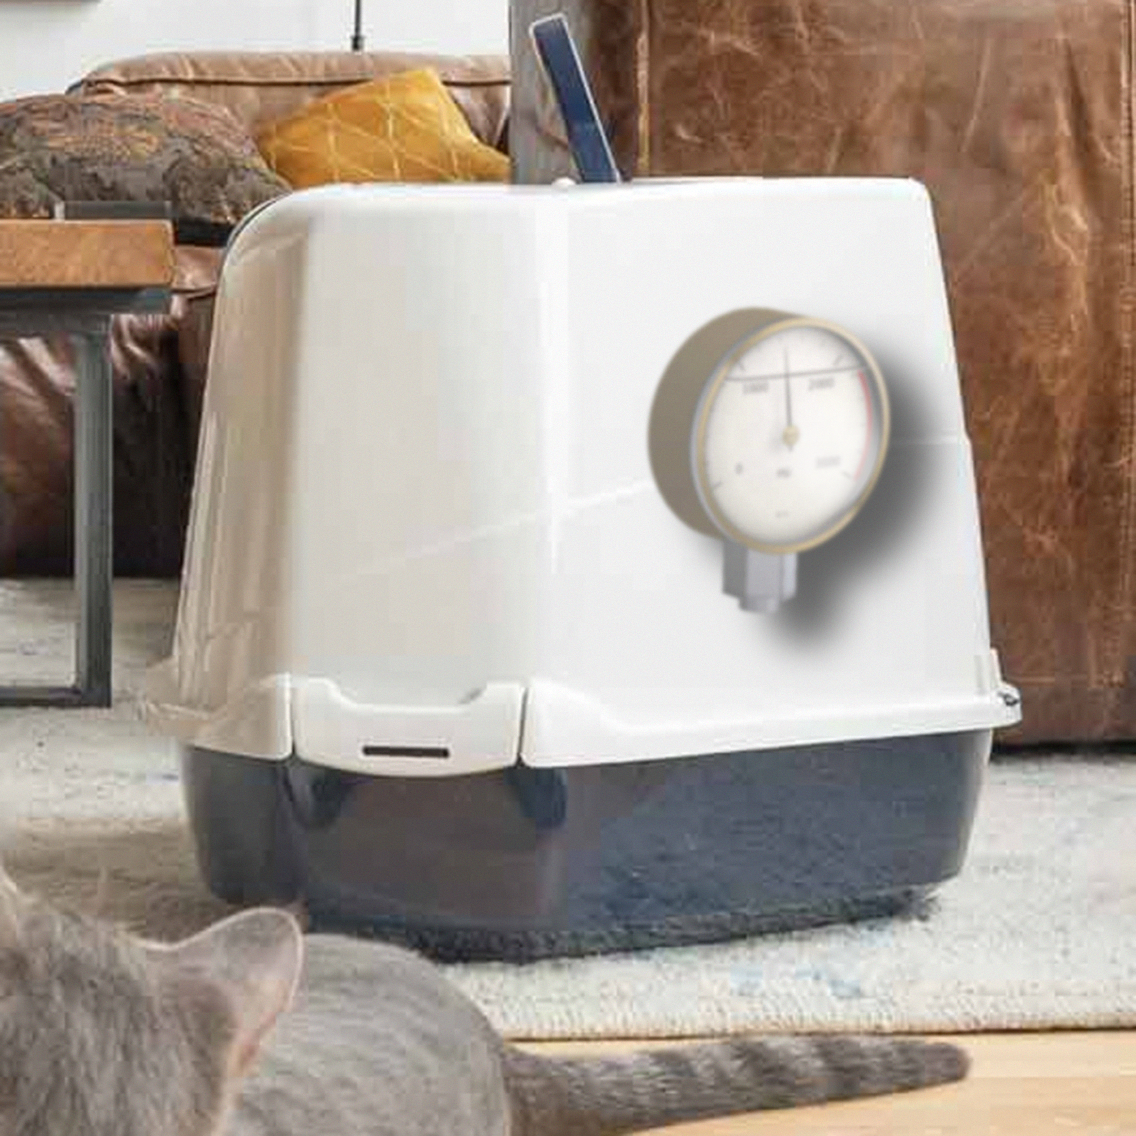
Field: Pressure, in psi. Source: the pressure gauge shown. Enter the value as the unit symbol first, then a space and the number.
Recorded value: psi 1400
